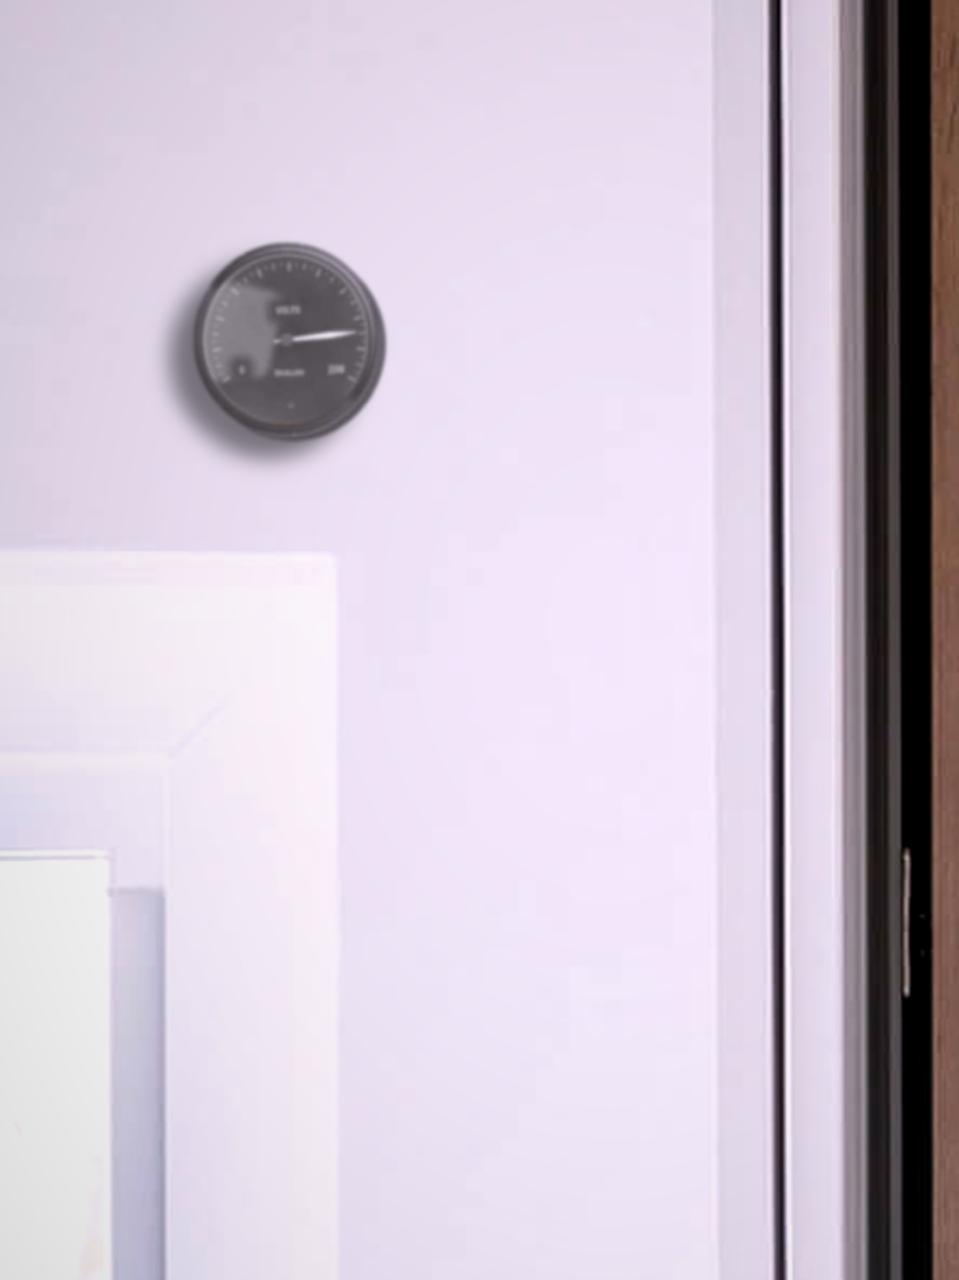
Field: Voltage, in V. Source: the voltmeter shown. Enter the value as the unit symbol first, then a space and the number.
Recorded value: V 170
